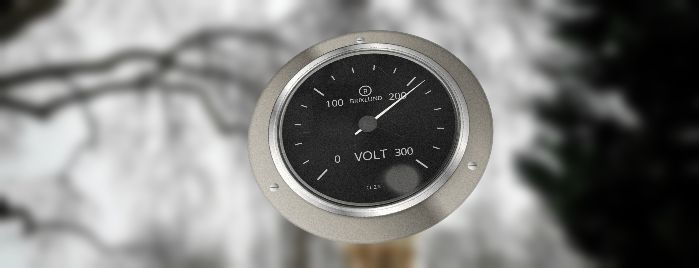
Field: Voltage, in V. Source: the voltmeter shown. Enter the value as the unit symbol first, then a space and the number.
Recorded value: V 210
